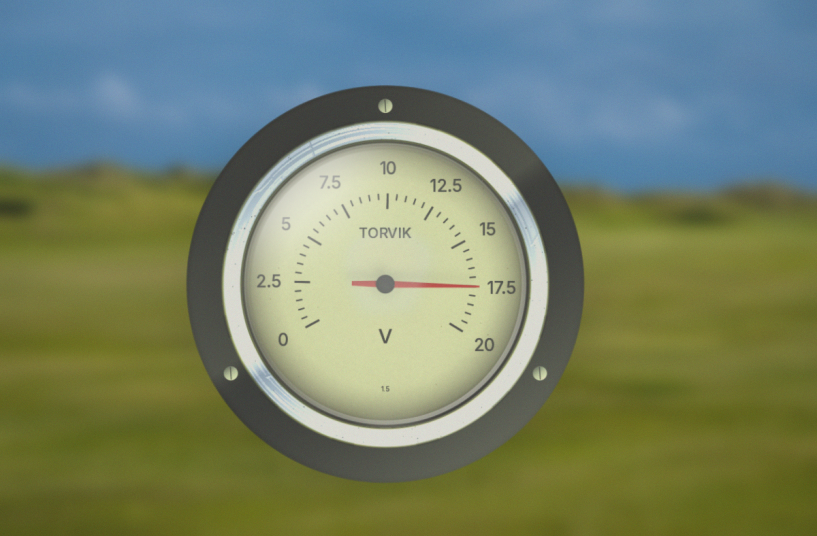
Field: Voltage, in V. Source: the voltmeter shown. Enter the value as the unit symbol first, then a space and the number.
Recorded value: V 17.5
